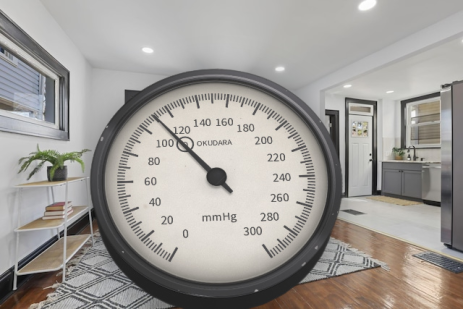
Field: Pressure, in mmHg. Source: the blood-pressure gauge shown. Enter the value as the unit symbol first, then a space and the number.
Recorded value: mmHg 110
